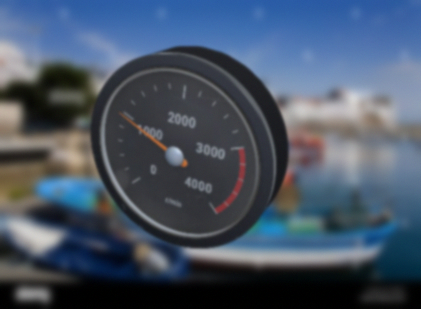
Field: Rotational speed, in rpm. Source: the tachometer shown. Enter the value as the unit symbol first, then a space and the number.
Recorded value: rpm 1000
